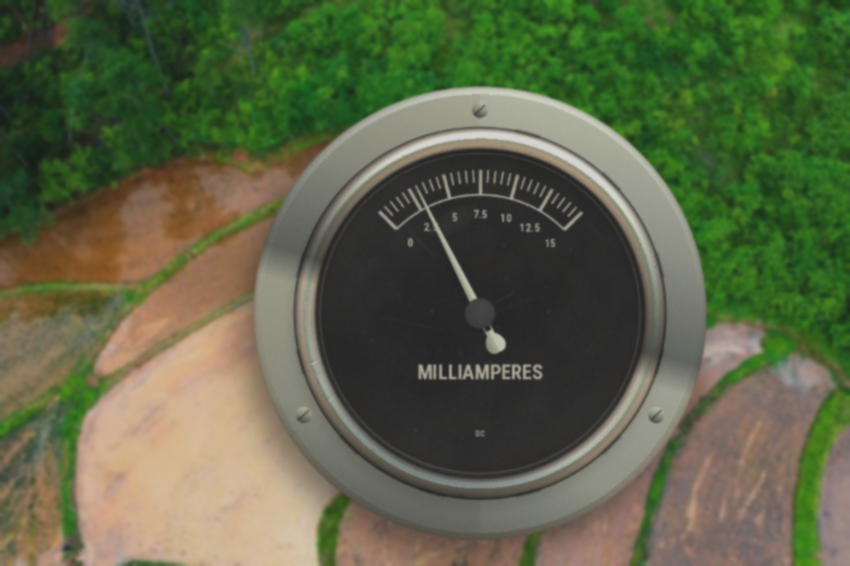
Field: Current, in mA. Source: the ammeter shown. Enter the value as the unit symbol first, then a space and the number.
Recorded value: mA 3
